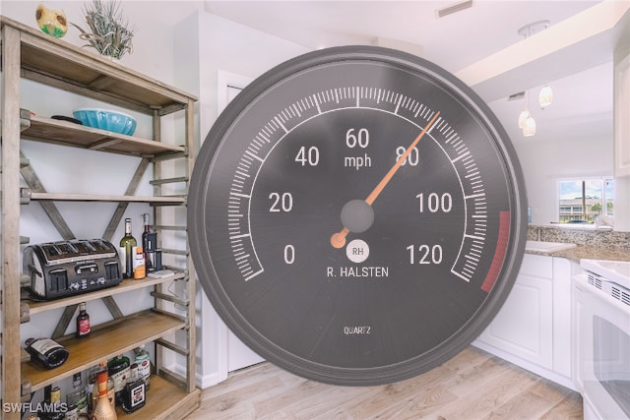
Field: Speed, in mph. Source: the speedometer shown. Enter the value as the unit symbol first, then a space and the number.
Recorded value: mph 79
